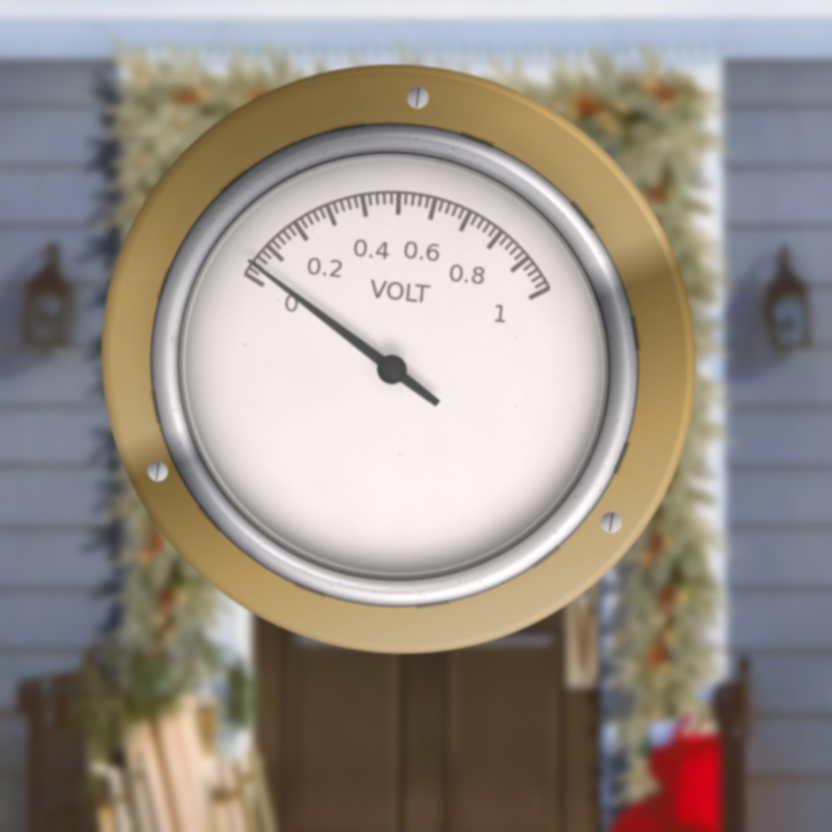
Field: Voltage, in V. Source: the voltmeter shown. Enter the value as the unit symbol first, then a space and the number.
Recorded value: V 0.04
